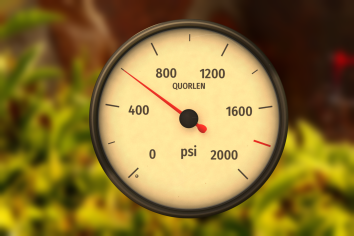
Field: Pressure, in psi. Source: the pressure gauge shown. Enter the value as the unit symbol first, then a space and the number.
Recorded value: psi 600
